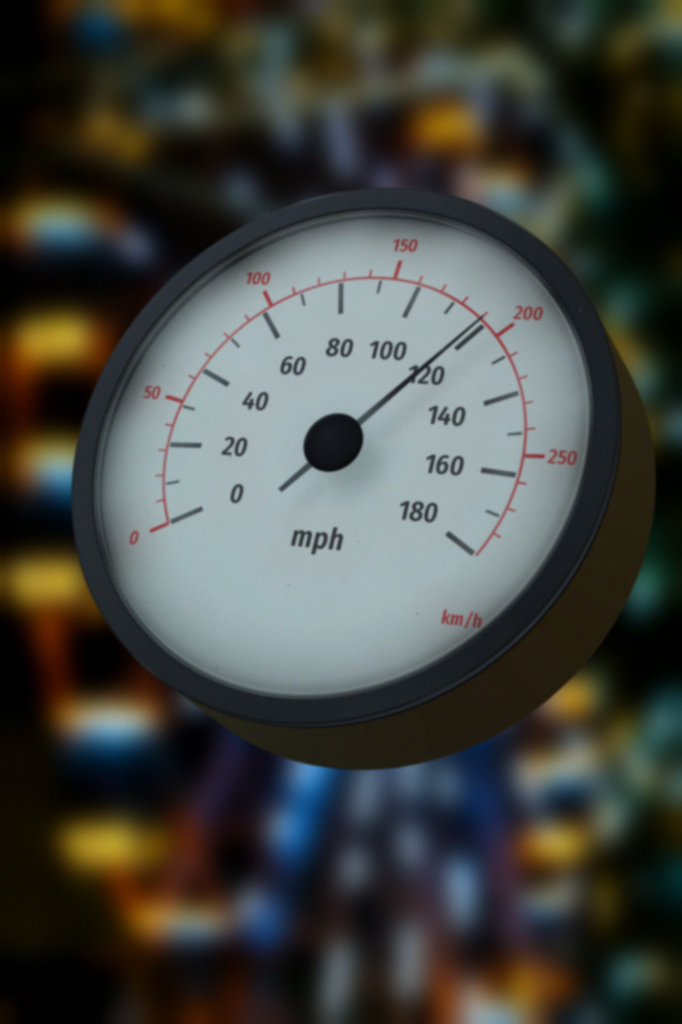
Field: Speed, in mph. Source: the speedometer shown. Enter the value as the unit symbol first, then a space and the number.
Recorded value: mph 120
